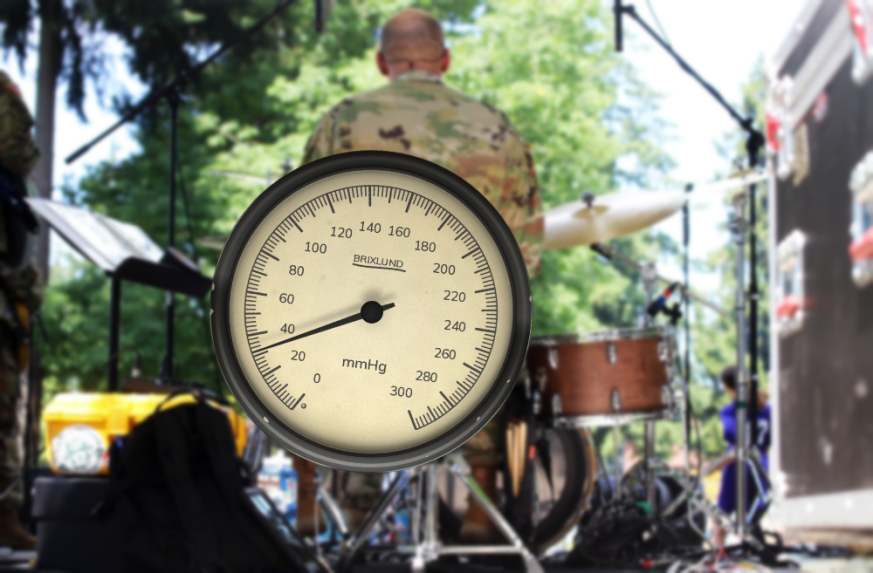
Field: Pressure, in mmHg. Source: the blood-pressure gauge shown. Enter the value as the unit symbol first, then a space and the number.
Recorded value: mmHg 32
